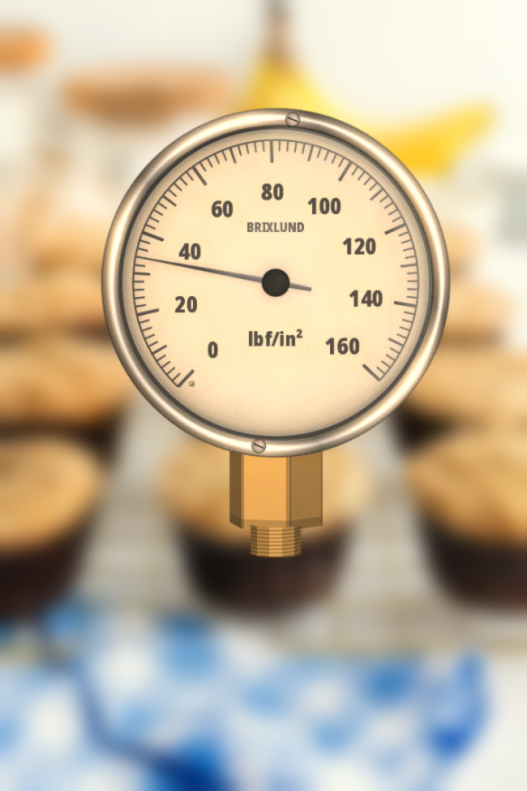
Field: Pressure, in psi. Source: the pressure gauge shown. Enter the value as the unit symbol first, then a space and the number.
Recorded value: psi 34
